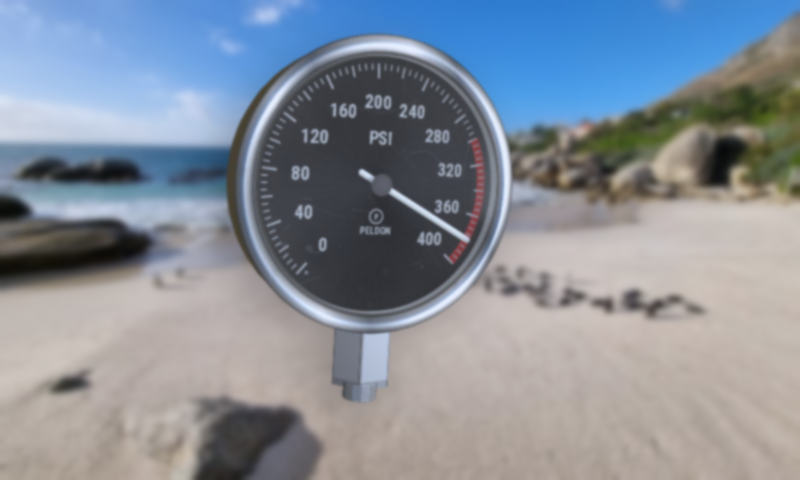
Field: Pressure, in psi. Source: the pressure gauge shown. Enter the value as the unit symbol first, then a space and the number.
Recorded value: psi 380
